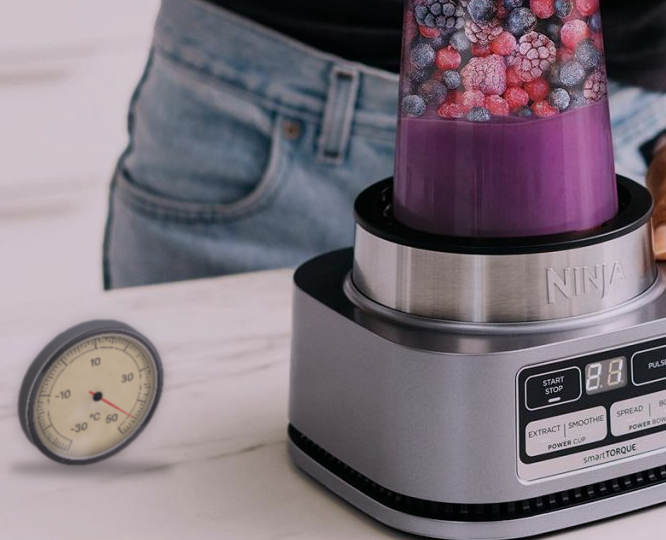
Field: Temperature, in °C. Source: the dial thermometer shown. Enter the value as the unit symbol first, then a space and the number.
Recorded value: °C 45
